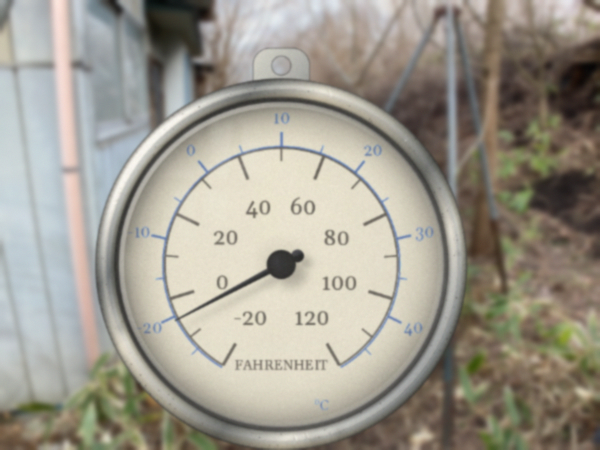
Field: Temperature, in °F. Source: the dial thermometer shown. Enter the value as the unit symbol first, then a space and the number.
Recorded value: °F -5
